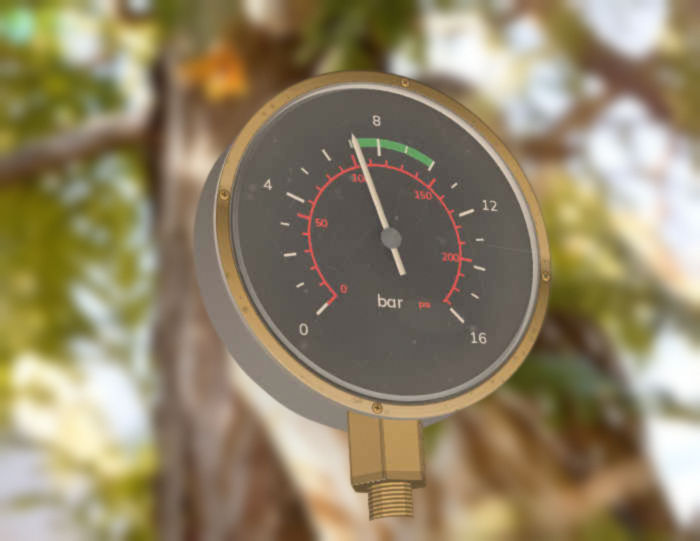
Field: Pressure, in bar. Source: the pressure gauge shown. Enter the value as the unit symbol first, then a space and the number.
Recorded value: bar 7
